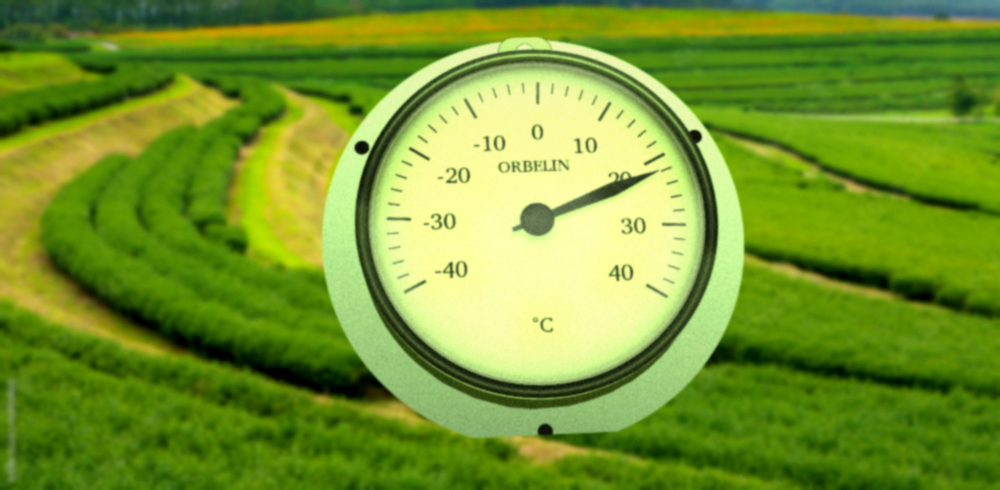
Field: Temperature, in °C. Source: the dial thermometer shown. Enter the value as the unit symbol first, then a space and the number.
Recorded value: °C 22
